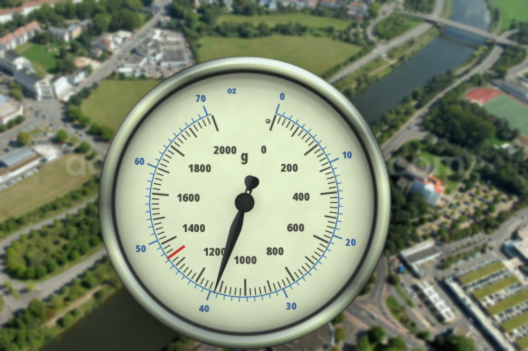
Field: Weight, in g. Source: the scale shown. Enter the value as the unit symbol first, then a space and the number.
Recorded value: g 1120
